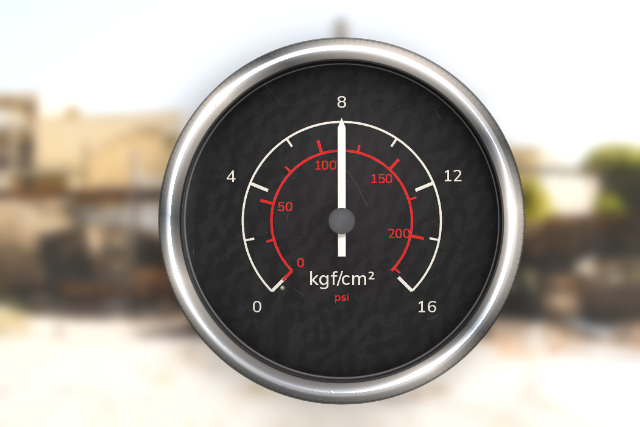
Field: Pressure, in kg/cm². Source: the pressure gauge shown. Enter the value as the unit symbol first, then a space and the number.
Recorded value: kg/cm² 8
